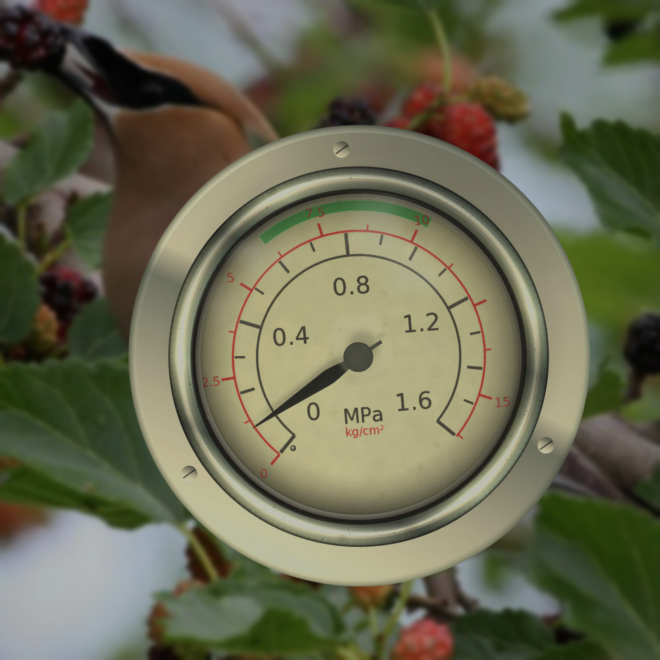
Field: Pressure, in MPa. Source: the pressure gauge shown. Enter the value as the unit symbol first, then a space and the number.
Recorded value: MPa 0.1
